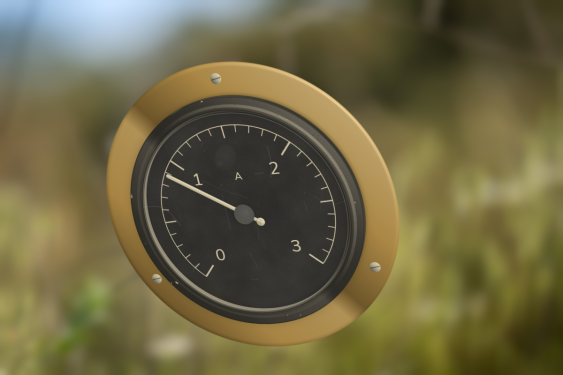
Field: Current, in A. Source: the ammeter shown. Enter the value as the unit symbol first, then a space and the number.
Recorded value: A 0.9
